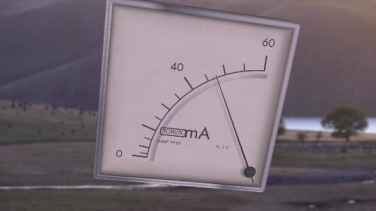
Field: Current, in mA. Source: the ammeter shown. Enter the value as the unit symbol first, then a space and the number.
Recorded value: mA 47.5
